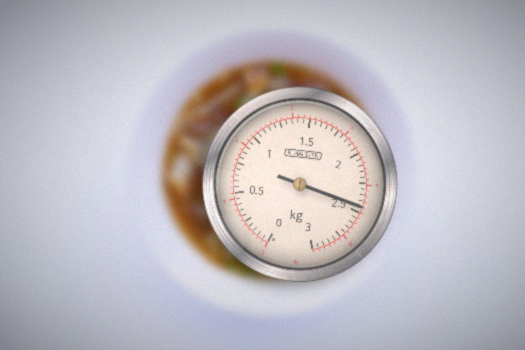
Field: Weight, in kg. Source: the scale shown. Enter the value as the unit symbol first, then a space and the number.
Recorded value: kg 2.45
